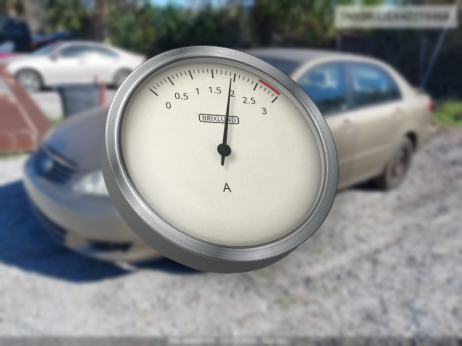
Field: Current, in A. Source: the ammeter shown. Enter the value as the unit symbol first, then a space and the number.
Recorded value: A 1.9
